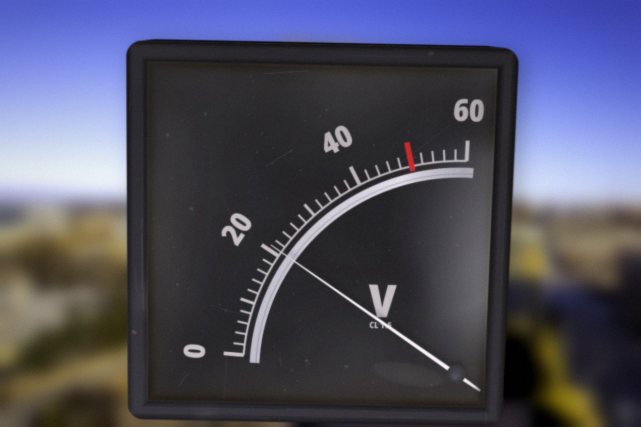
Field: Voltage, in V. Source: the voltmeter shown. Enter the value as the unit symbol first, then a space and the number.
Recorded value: V 21
